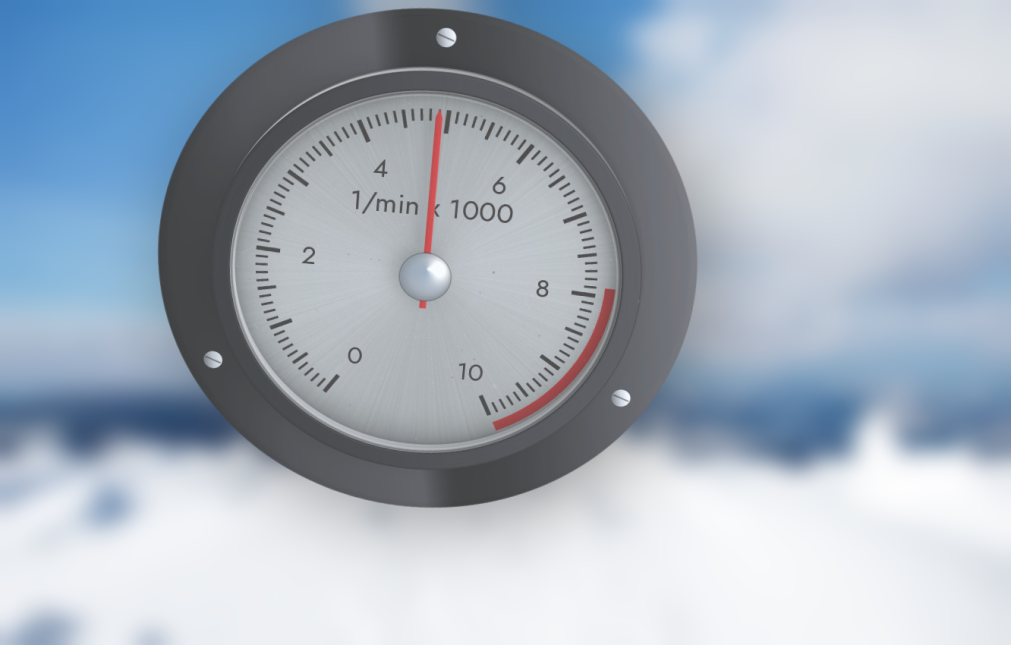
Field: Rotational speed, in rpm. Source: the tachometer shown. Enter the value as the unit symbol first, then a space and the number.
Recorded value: rpm 4900
